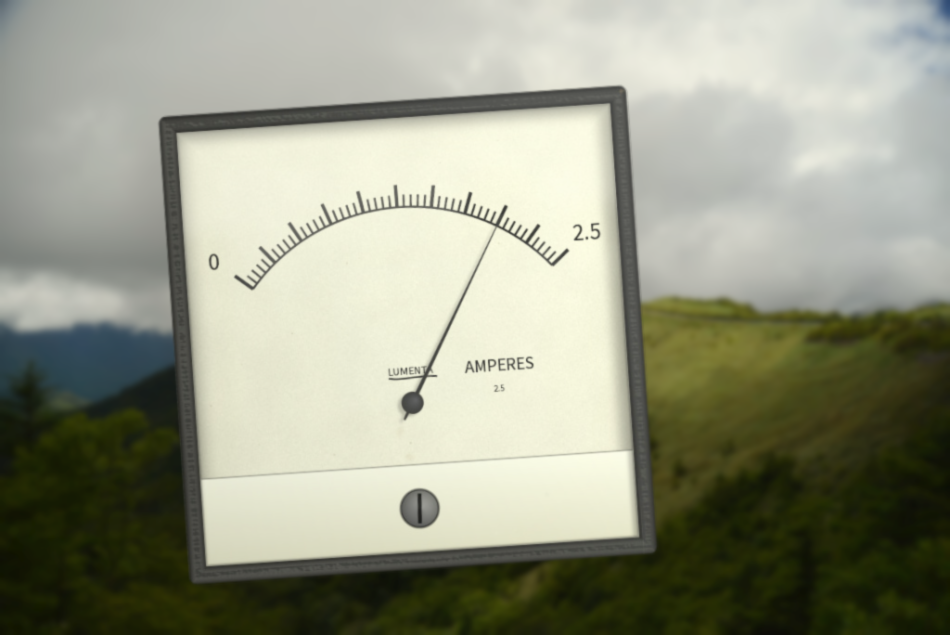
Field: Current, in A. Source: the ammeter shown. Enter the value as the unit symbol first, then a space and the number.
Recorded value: A 2
